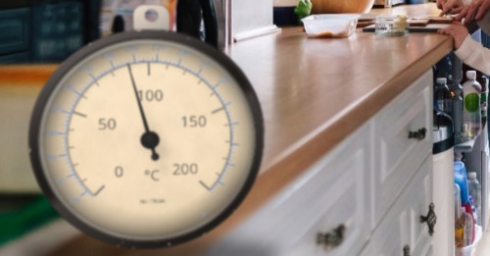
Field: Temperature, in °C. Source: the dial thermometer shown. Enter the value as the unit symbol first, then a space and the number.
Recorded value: °C 90
